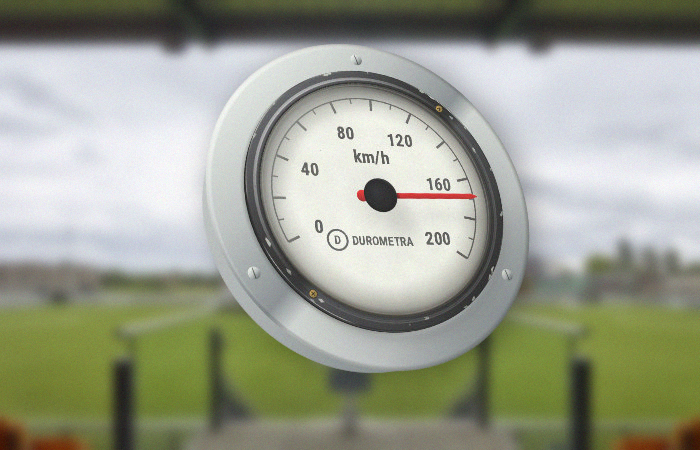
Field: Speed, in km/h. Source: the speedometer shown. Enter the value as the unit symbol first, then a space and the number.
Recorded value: km/h 170
